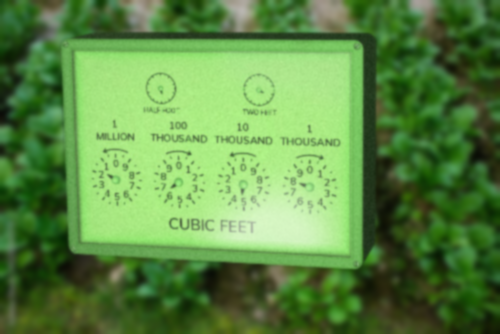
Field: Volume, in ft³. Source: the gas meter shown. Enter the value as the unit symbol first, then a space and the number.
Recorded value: ft³ 164800
